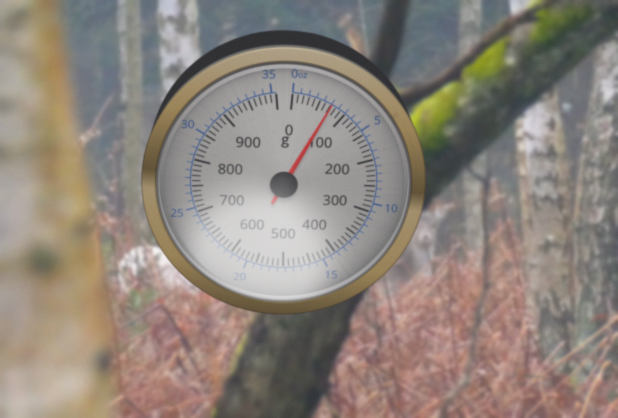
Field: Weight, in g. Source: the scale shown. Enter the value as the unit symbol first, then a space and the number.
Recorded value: g 70
